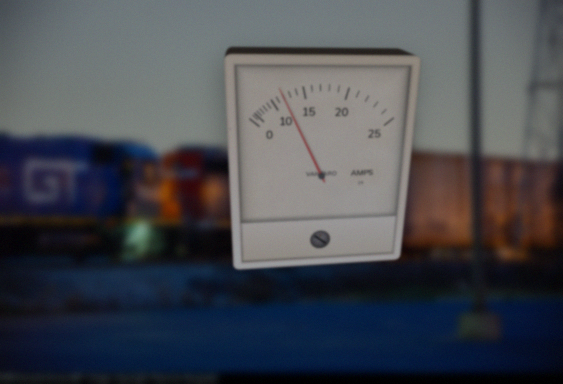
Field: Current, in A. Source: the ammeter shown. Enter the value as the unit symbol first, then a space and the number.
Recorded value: A 12
